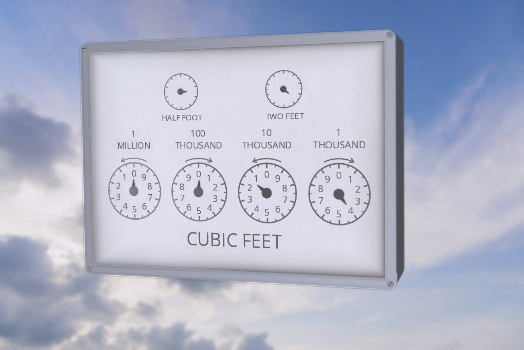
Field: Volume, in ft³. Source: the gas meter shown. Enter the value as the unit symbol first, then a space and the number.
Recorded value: ft³ 1400
